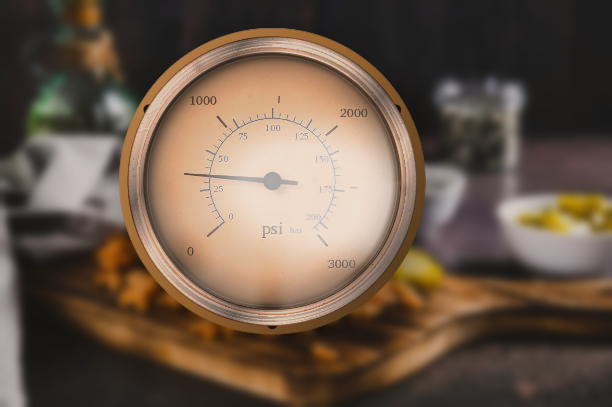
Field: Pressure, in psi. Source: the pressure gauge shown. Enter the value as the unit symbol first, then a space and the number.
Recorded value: psi 500
